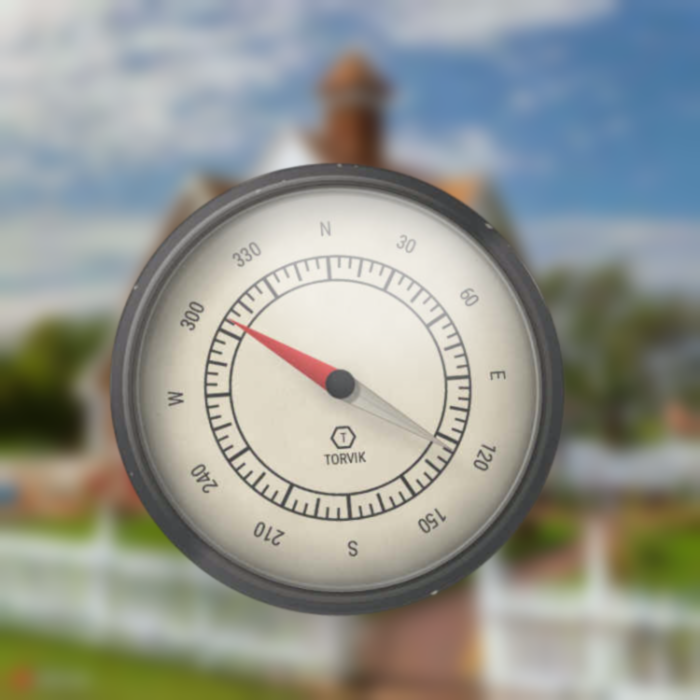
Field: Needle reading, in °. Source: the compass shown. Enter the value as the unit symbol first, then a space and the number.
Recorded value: ° 305
